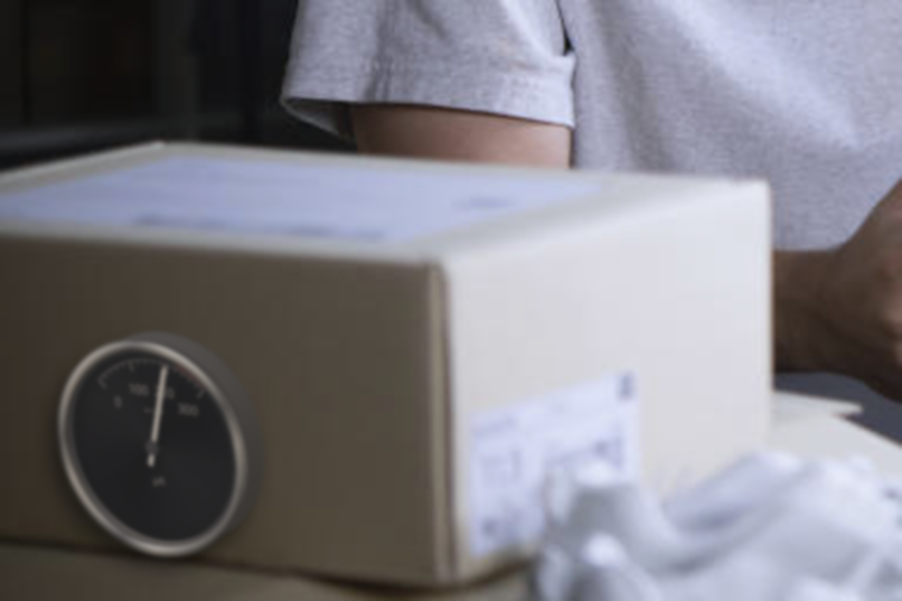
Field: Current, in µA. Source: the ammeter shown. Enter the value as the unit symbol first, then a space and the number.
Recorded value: µA 200
